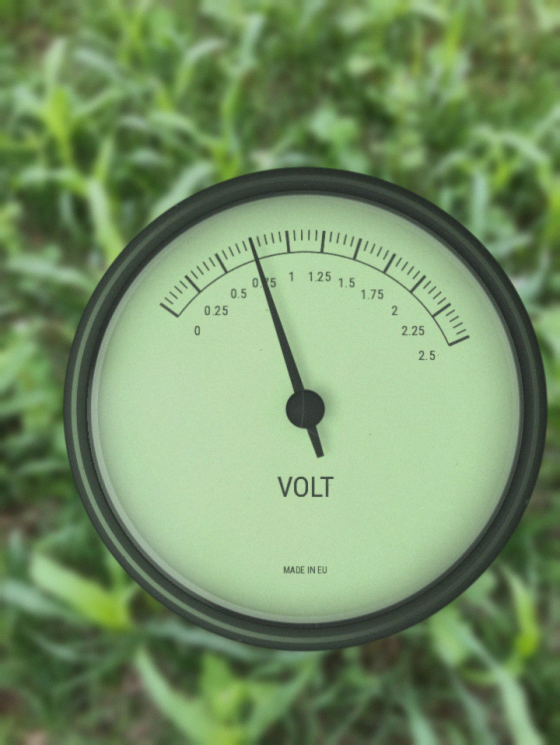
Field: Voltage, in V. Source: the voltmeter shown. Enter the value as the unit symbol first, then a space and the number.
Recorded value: V 0.75
